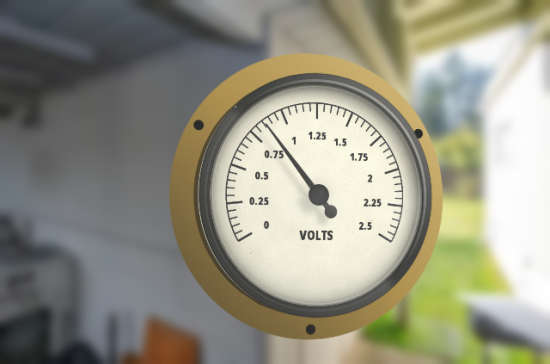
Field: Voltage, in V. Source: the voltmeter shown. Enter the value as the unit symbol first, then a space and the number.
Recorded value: V 0.85
